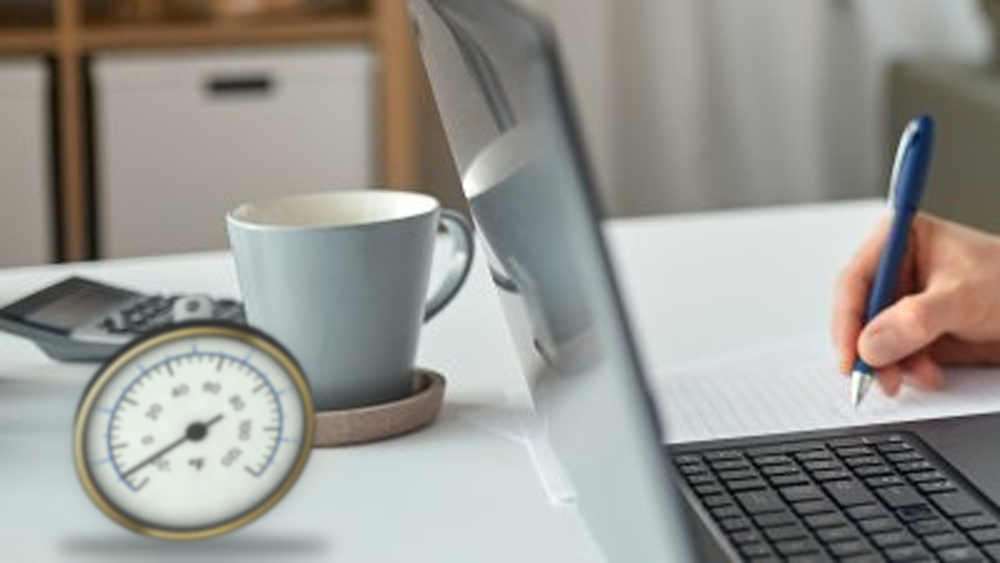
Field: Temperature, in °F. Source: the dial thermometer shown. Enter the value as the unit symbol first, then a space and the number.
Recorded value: °F -12
